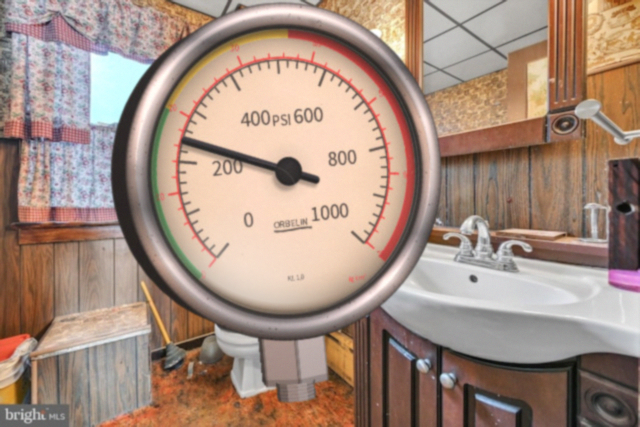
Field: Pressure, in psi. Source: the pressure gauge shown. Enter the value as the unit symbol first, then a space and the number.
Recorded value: psi 240
